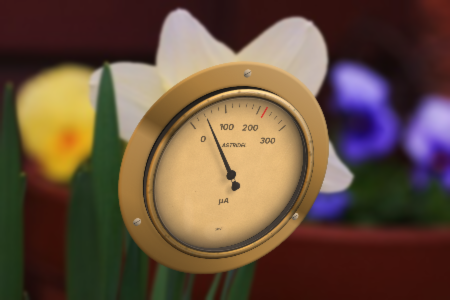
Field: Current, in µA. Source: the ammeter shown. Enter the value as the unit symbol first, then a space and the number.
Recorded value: µA 40
